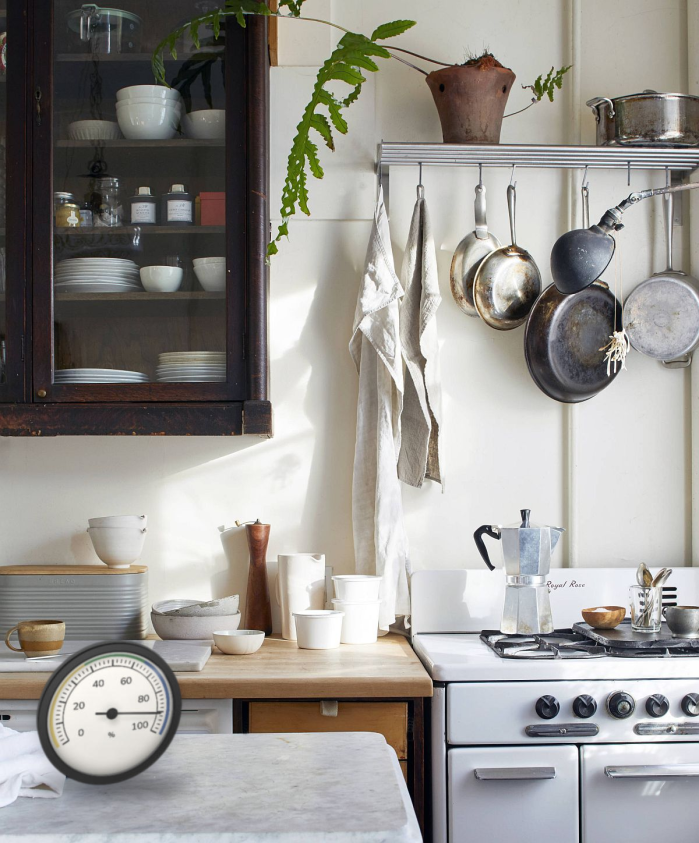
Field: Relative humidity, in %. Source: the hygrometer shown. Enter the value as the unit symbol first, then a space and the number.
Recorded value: % 90
